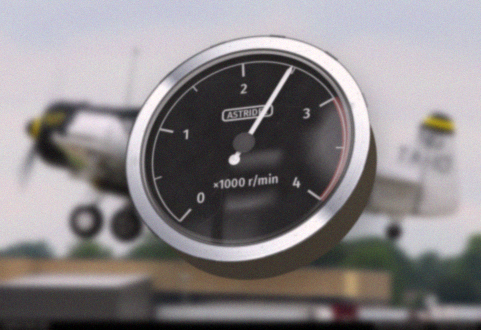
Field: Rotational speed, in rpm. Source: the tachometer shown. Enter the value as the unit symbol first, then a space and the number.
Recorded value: rpm 2500
